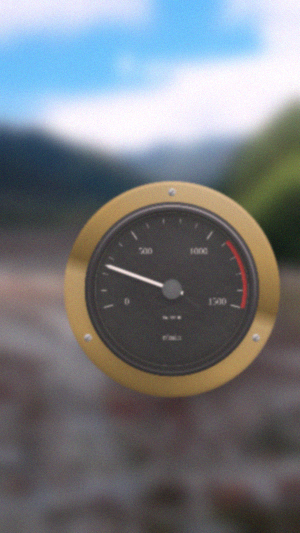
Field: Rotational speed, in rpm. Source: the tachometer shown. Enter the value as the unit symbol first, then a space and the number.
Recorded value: rpm 250
